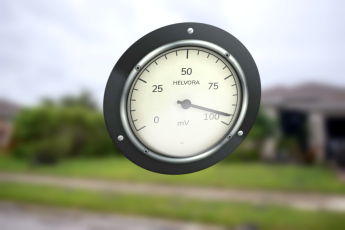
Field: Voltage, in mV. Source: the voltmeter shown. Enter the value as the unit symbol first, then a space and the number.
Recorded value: mV 95
